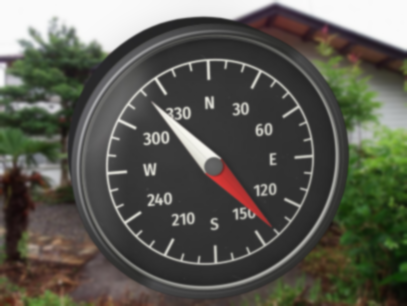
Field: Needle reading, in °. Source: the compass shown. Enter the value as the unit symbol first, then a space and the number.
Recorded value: ° 140
